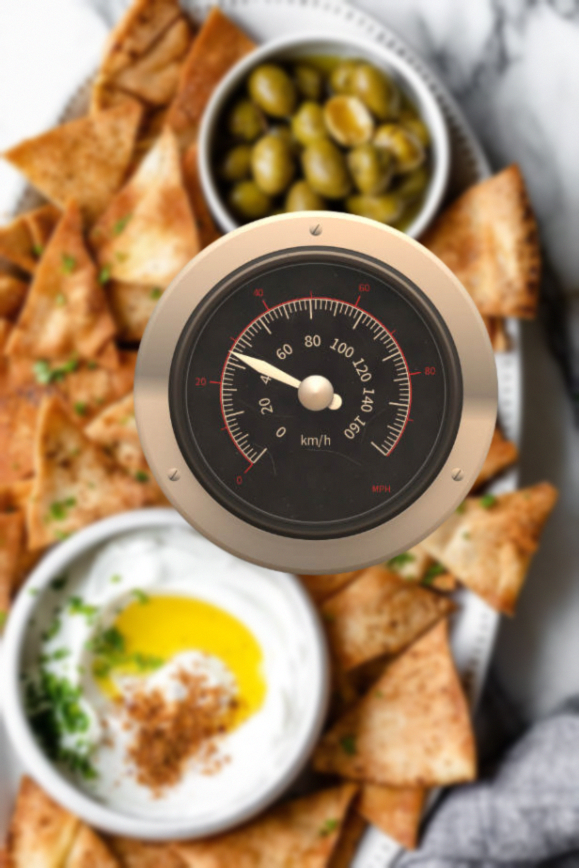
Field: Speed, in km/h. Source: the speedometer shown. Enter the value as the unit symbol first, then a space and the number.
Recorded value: km/h 44
